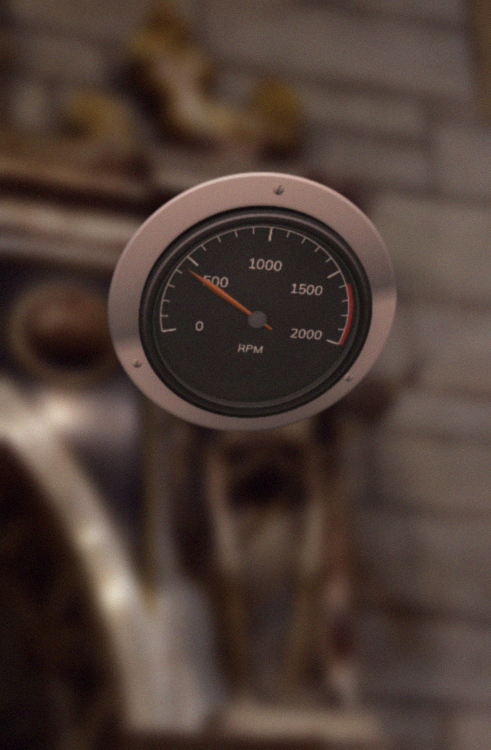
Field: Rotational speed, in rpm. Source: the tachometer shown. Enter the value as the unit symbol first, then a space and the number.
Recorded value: rpm 450
